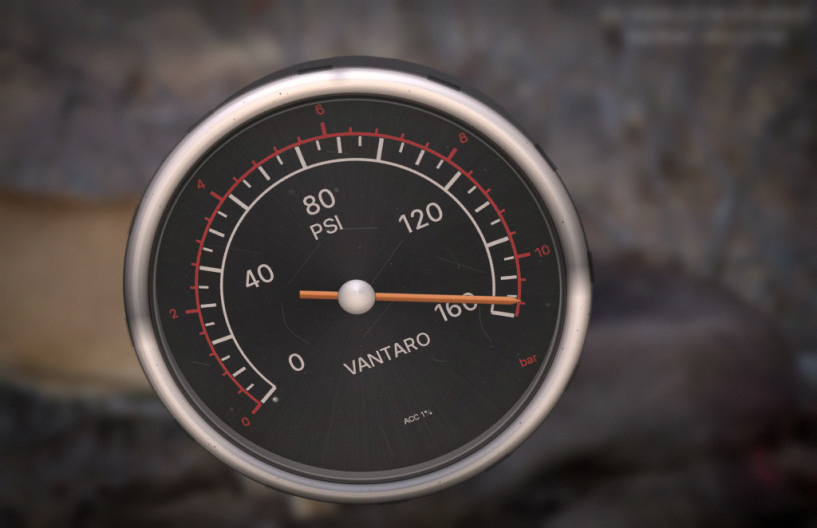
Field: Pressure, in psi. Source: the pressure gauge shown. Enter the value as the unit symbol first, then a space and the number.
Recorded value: psi 155
